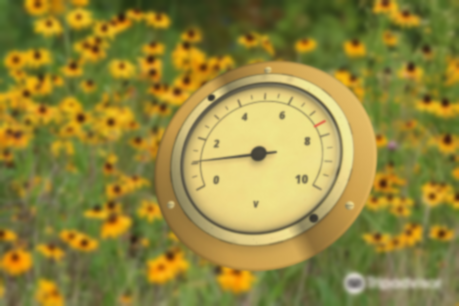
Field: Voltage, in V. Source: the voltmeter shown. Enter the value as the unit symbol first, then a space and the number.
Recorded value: V 1
